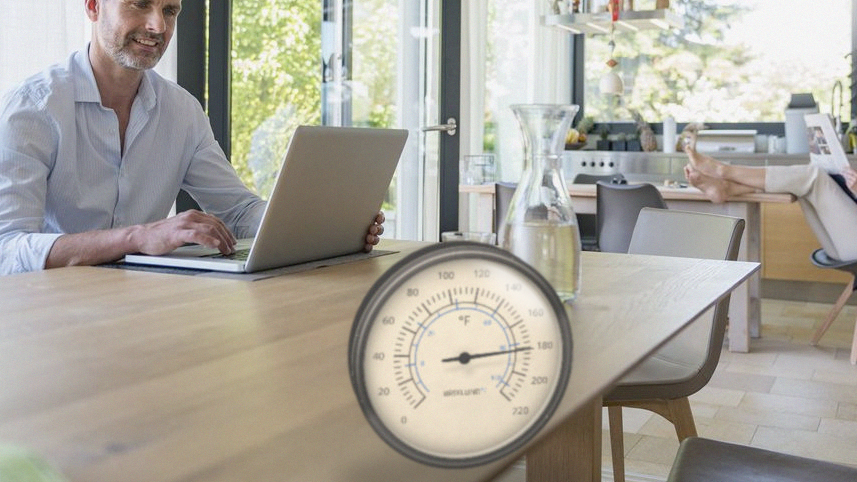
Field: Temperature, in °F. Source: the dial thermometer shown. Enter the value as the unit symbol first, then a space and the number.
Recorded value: °F 180
